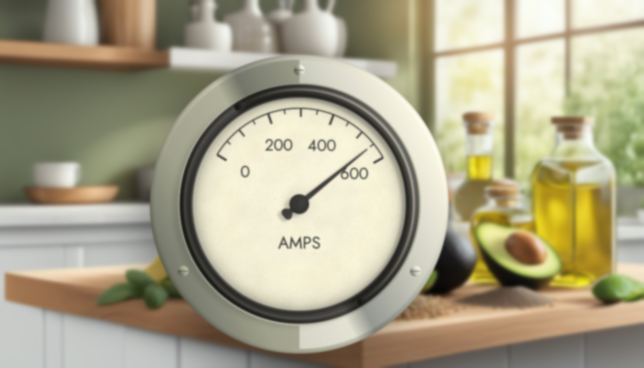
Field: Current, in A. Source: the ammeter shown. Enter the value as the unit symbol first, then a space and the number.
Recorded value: A 550
